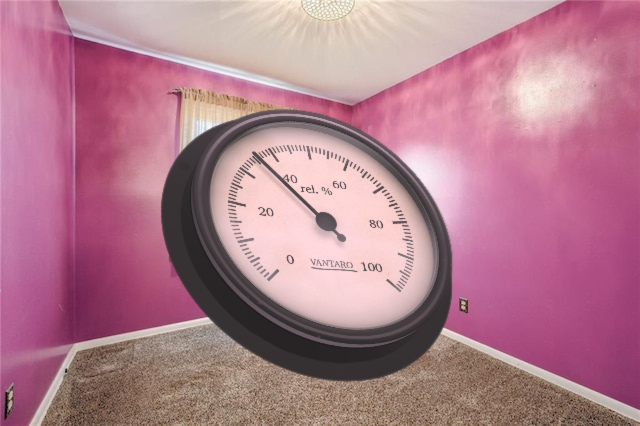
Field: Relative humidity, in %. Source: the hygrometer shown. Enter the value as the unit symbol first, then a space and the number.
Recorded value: % 35
